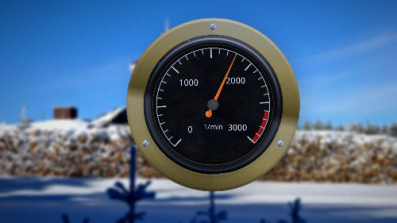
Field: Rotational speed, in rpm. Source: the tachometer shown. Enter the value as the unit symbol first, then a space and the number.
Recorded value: rpm 1800
